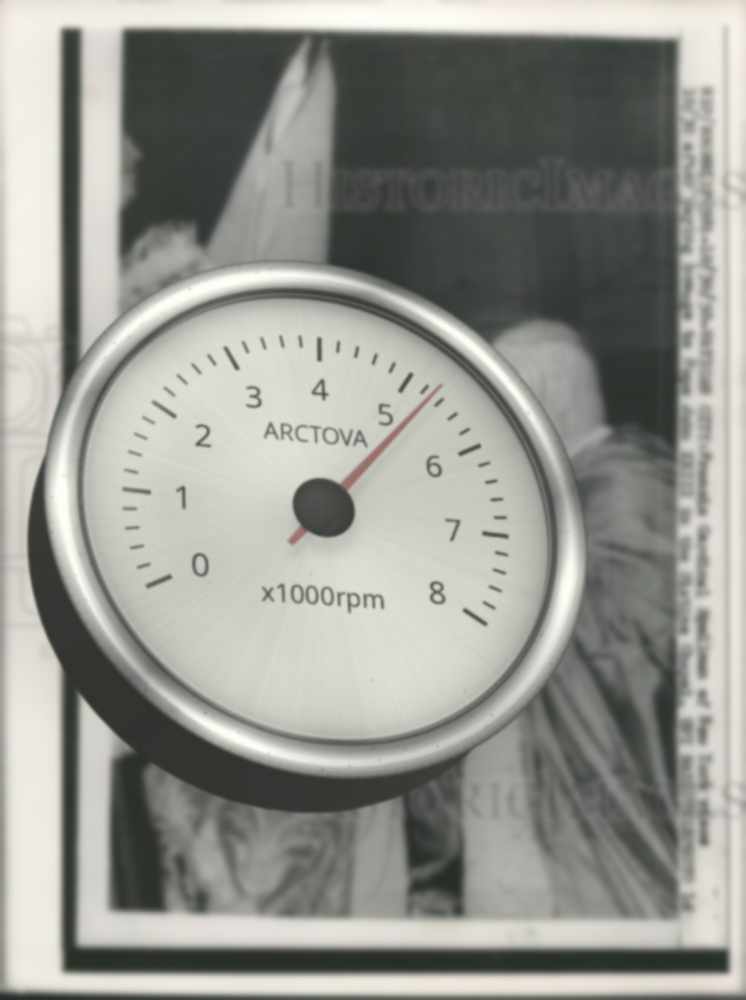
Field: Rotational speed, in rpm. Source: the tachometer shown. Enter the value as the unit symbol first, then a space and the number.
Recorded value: rpm 5300
